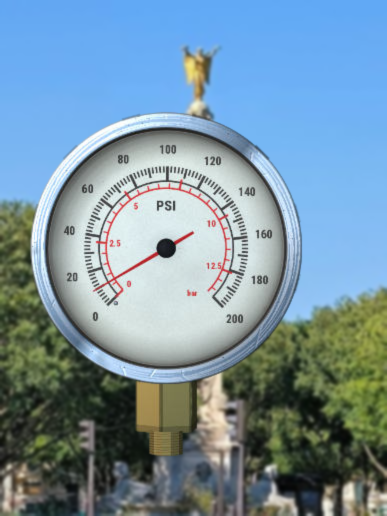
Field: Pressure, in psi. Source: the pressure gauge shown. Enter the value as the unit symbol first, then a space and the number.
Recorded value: psi 10
